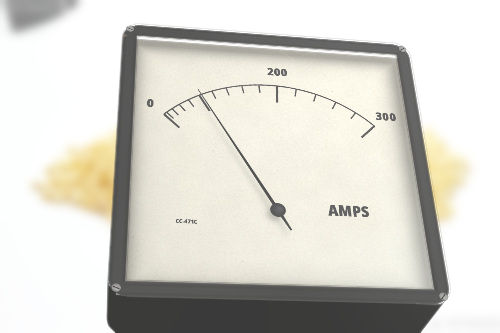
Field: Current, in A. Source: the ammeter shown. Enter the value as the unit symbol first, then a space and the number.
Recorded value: A 100
